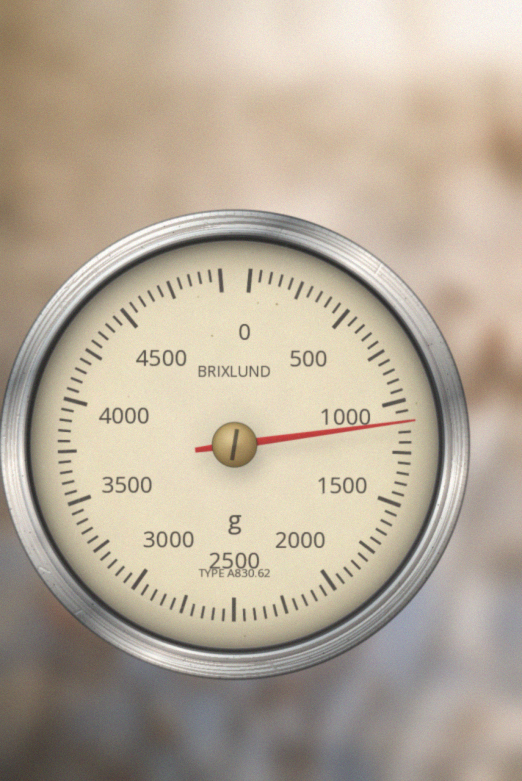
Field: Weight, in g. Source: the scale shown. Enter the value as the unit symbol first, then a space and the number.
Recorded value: g 1100
